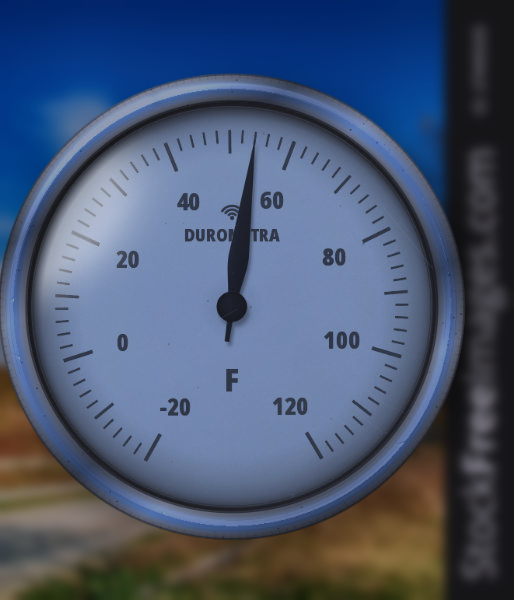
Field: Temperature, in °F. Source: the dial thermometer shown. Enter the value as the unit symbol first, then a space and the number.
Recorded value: °F 54
